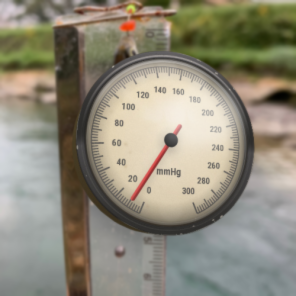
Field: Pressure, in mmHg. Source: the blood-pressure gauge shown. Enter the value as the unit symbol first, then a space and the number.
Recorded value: mmHg 10
